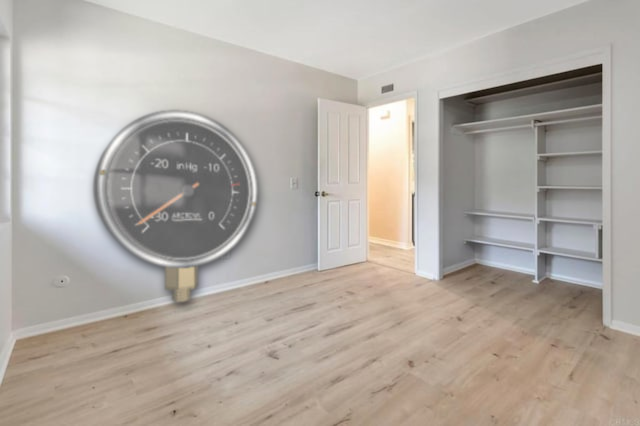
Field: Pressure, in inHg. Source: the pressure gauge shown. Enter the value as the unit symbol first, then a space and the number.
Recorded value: inHg -29
